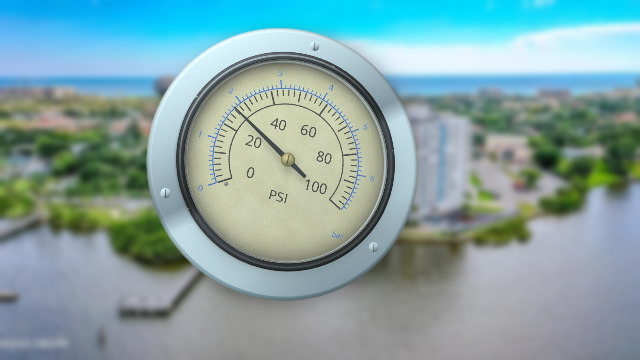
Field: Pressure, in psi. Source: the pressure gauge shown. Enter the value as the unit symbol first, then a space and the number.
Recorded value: psi 26
